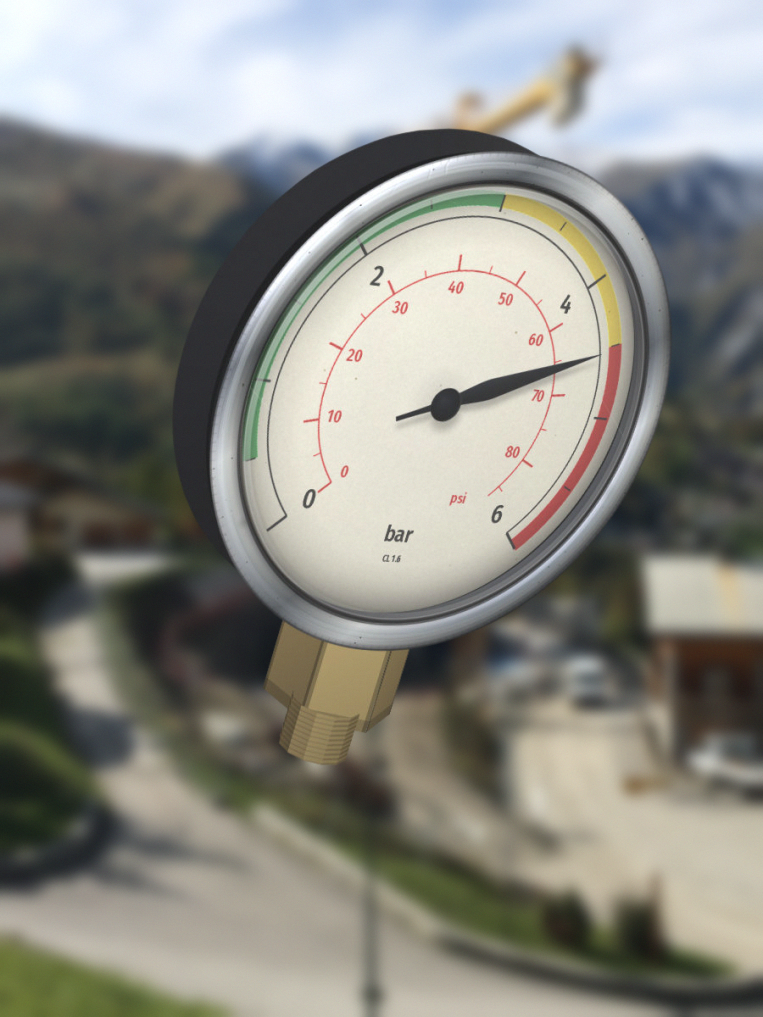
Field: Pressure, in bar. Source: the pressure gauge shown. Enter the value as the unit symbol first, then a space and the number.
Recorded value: bar 4.5
